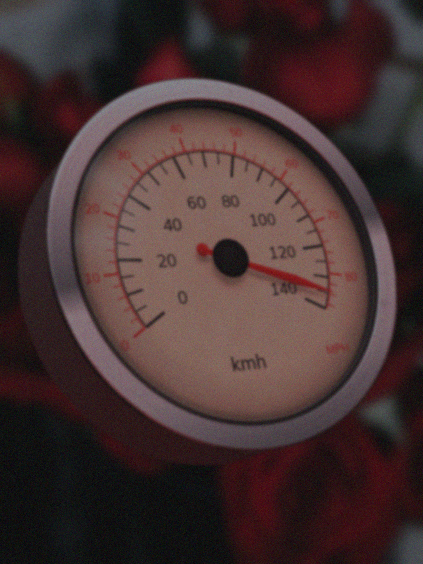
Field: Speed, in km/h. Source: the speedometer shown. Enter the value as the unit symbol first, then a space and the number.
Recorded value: km/h 135
